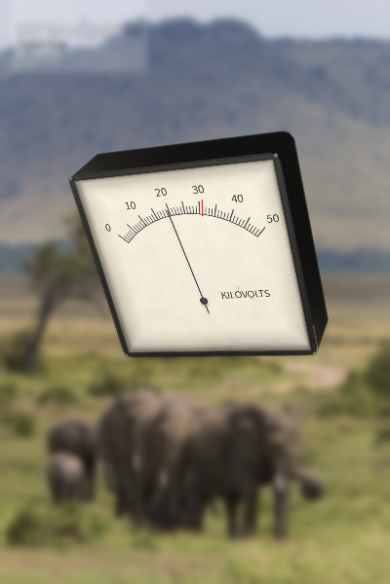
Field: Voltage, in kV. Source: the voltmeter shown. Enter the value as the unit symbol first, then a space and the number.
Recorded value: kV 20
